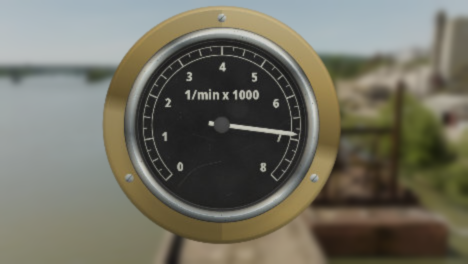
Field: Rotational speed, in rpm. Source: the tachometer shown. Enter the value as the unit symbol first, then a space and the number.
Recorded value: rpm 6875
